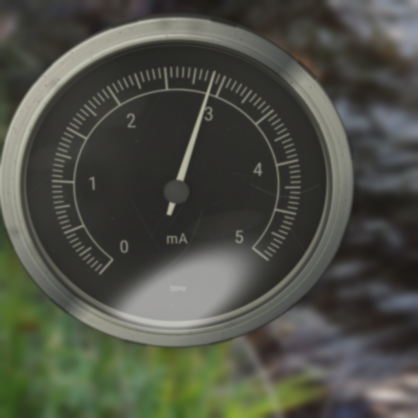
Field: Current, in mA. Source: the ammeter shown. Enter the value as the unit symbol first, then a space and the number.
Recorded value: mA 2.9
